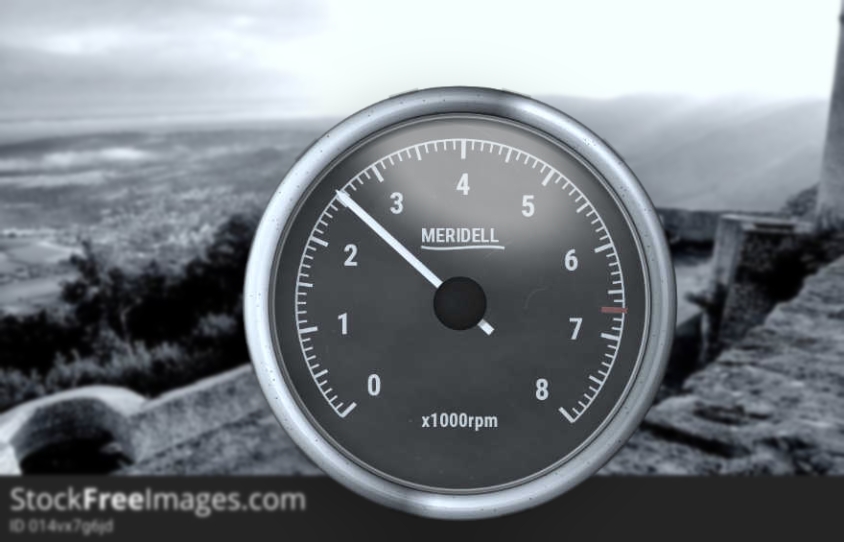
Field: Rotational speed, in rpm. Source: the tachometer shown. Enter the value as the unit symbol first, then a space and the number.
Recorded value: rpm 2550
